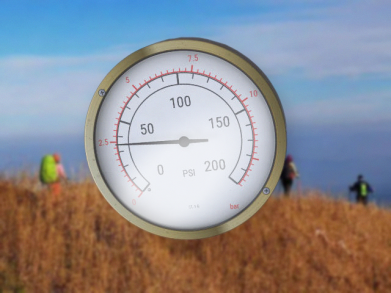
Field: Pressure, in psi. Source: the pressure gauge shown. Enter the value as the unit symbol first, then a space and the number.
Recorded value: psi 35
